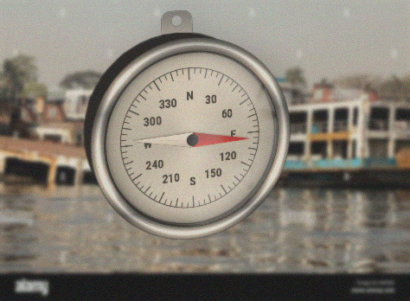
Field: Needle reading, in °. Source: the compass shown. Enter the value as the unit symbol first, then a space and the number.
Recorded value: ° 95
